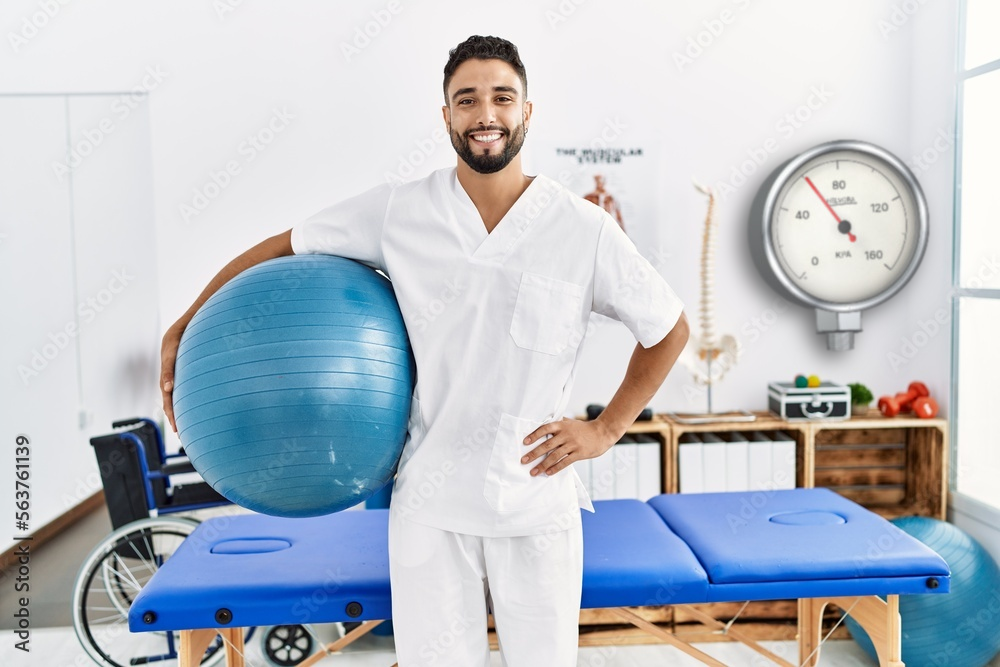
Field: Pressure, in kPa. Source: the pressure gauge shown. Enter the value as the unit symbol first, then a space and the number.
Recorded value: kPa 60
